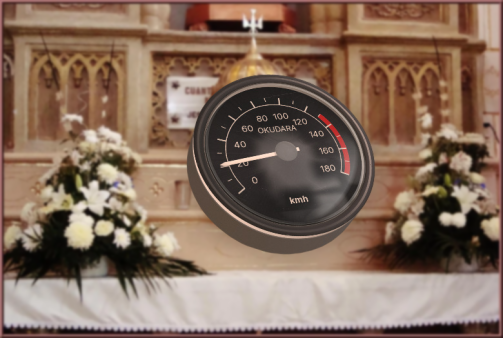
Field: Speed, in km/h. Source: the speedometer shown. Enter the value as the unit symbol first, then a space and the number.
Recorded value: km/h 20
